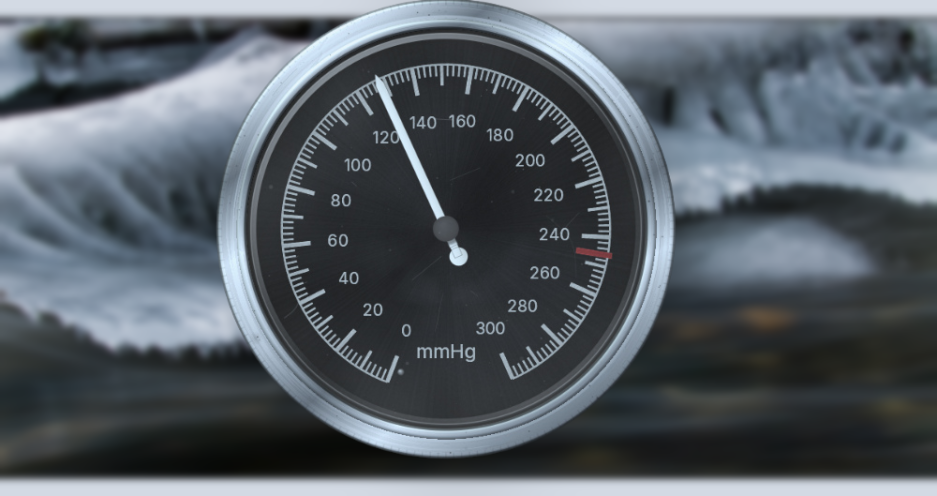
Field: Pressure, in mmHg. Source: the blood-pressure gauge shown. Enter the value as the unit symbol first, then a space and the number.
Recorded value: mmHg 128
